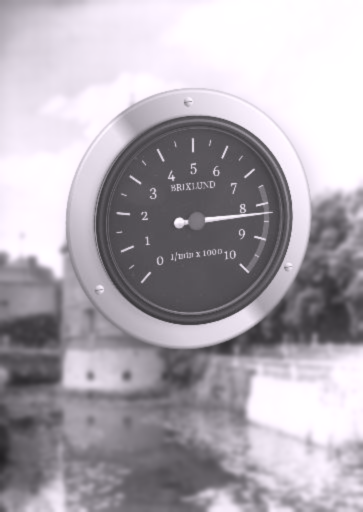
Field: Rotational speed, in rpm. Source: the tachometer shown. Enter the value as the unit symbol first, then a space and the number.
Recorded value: rpm 8250
